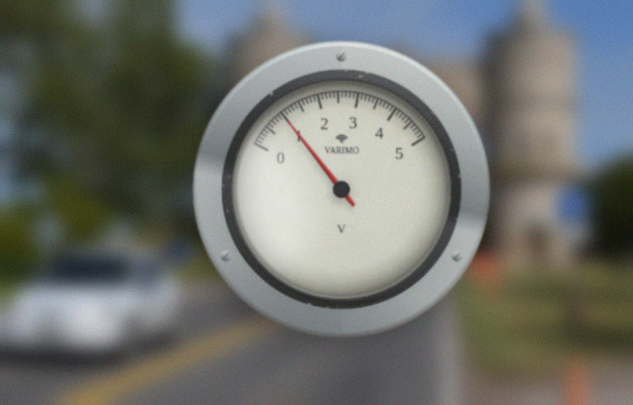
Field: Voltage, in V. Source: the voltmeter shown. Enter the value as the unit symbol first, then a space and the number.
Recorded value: V 1
